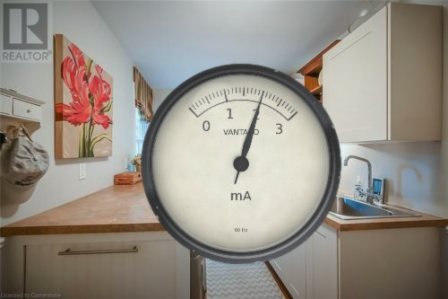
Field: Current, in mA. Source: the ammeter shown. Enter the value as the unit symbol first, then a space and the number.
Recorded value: mA 2
